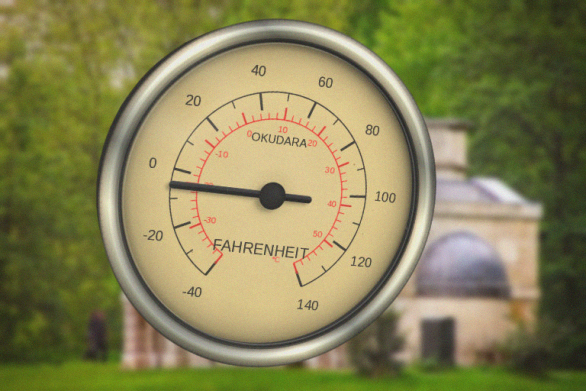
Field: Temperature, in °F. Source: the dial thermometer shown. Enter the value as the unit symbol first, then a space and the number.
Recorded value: °F -5
